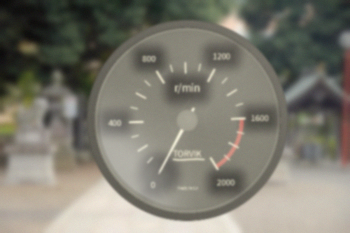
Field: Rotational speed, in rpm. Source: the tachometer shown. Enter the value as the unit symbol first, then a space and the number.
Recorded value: rpm 0
